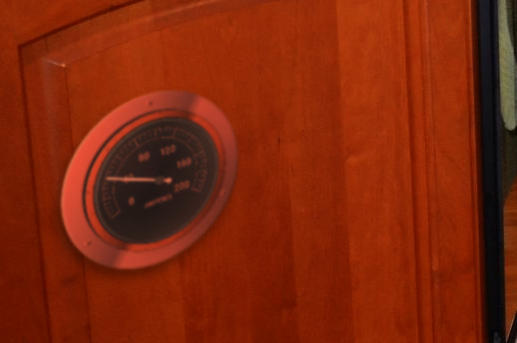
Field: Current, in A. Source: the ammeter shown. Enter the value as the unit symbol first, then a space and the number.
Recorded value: A 40
